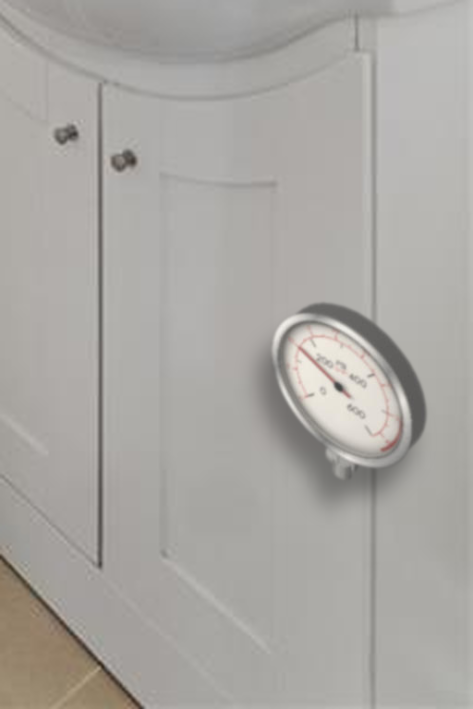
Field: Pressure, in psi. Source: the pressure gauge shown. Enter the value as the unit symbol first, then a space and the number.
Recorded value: psi 150
